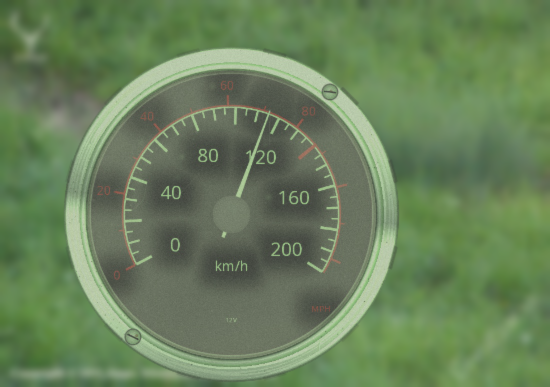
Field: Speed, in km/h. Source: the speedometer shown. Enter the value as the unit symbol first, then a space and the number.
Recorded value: km/h 115
